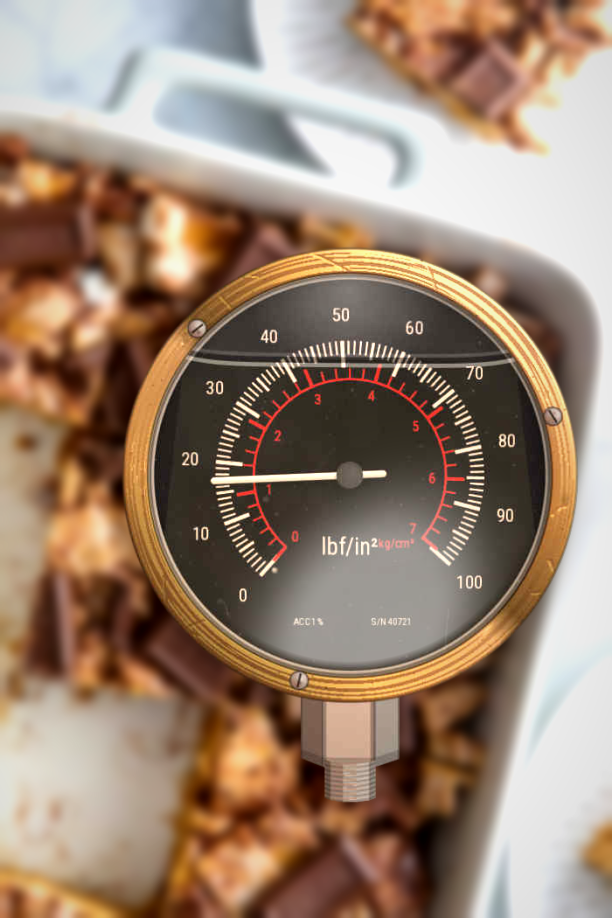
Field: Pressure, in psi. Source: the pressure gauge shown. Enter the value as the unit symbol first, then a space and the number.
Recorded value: psi 17
